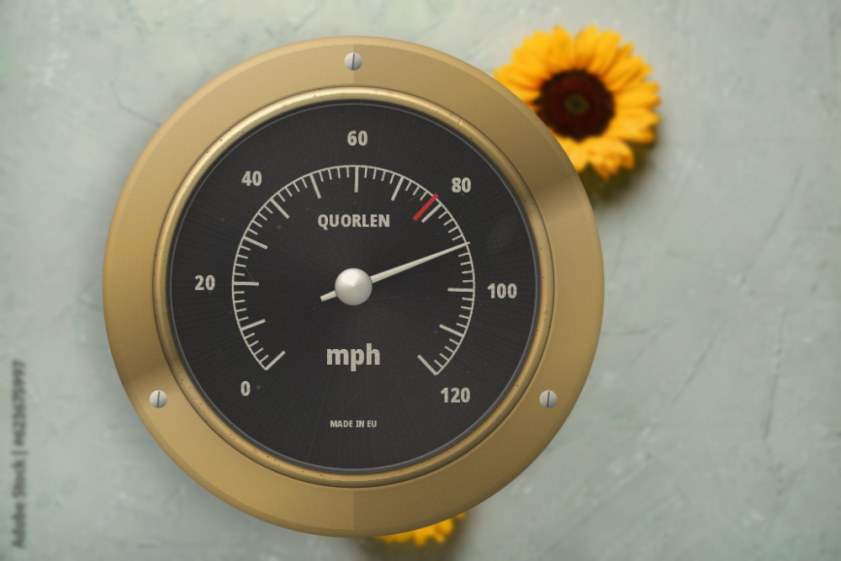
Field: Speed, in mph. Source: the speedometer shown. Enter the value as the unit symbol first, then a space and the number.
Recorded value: mph 90
